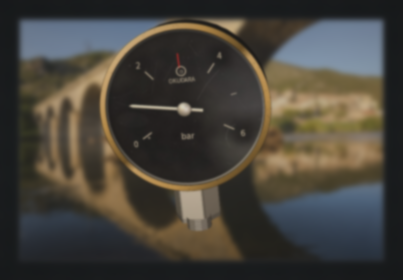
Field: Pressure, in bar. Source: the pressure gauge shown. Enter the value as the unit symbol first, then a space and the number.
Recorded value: bar 1
